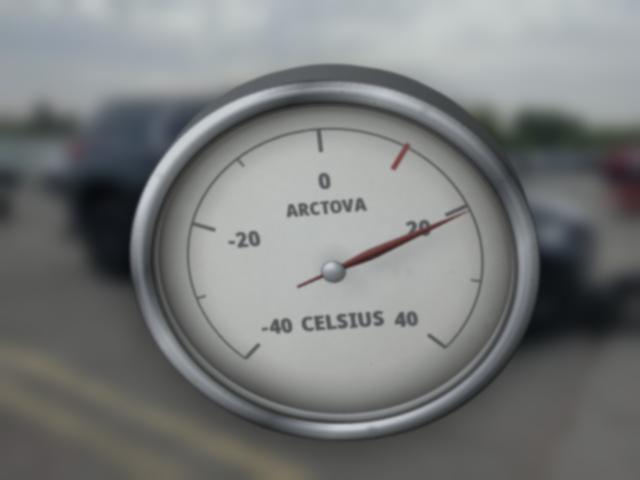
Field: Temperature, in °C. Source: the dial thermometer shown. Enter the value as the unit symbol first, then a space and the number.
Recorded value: °C 20
